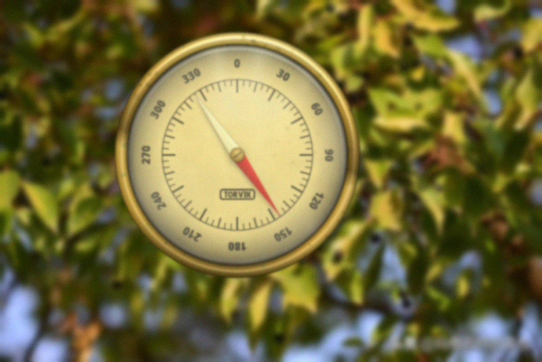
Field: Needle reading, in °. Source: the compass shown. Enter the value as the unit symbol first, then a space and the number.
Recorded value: ° 145
